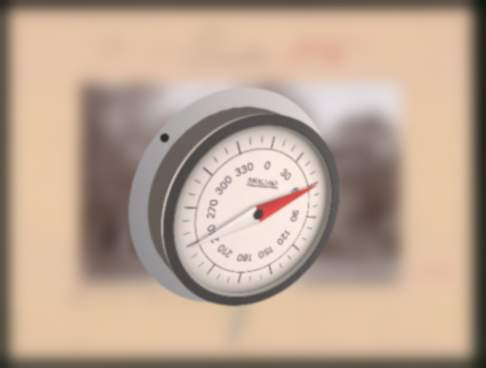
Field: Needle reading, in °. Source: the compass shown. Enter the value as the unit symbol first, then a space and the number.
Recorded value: ° 60
